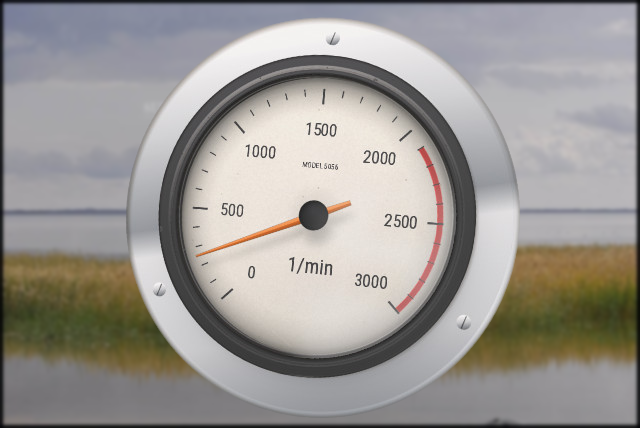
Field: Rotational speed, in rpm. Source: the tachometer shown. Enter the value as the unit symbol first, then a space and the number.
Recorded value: rpm 250
